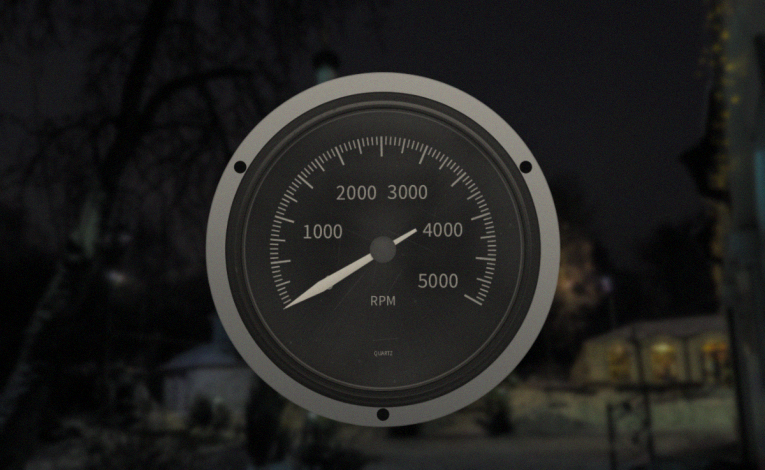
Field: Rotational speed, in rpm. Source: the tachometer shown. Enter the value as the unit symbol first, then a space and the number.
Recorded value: rpm 0
